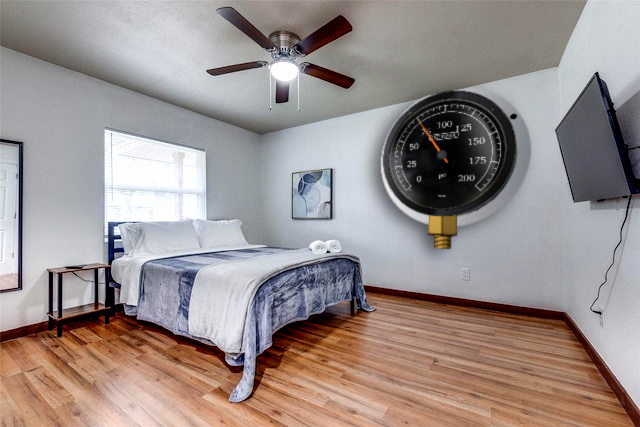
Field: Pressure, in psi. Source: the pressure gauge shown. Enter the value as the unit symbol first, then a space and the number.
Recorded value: psi 75
